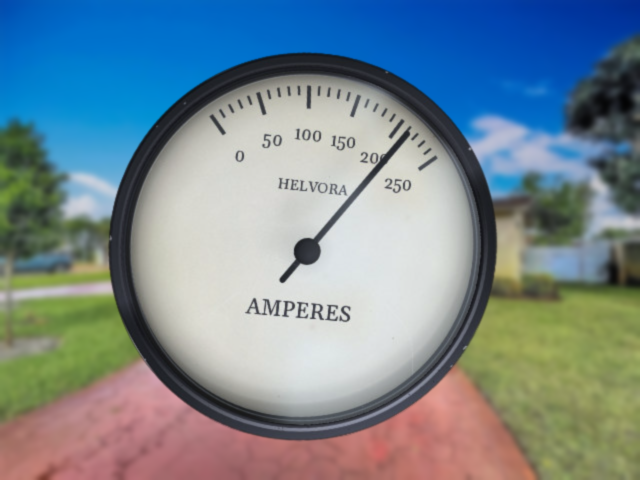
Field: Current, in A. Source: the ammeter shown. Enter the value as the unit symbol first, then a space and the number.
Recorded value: A 210
